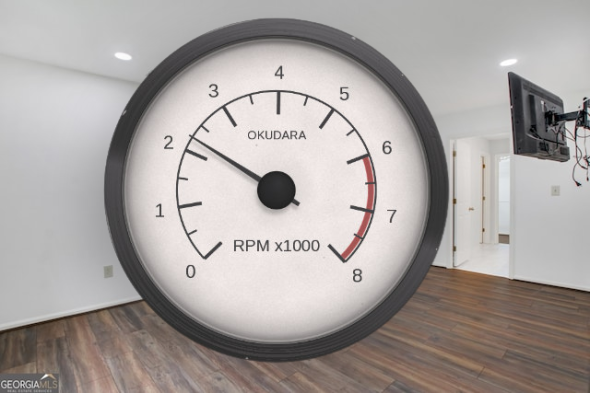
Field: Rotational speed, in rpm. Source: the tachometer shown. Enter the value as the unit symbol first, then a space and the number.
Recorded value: rpm 2250
